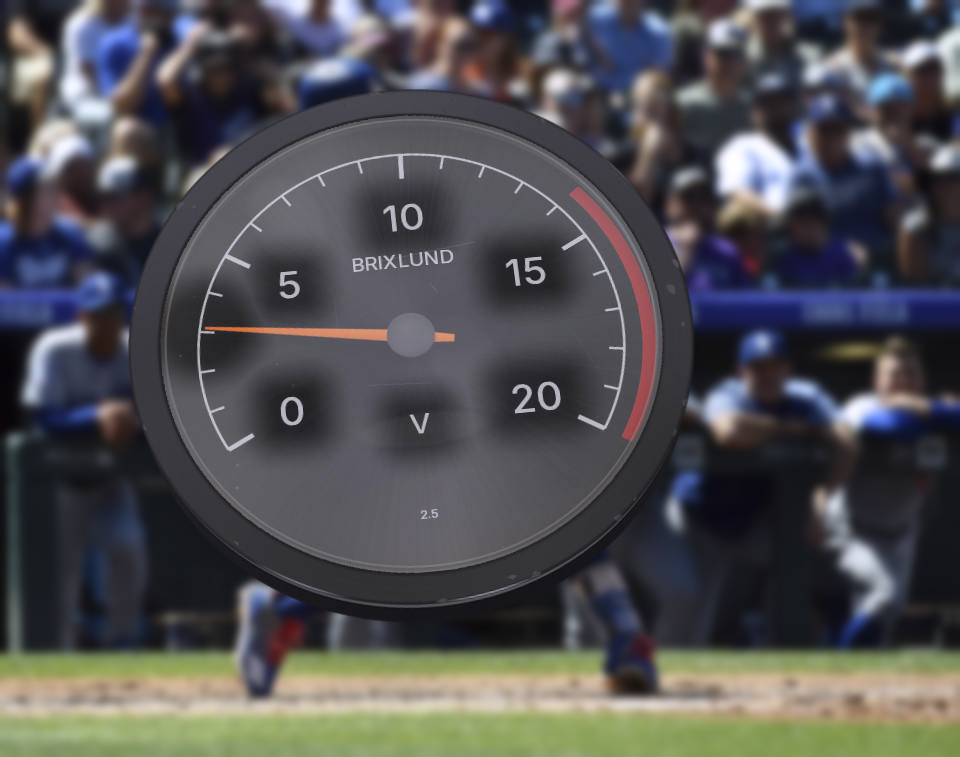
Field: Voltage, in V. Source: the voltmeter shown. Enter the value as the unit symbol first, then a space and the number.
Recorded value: V 3
